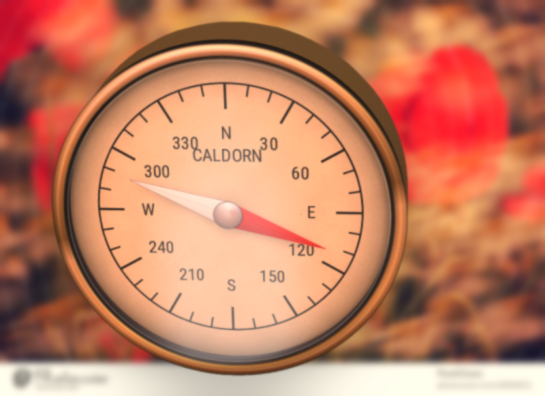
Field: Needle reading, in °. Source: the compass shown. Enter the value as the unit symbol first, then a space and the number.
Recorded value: ° 110
